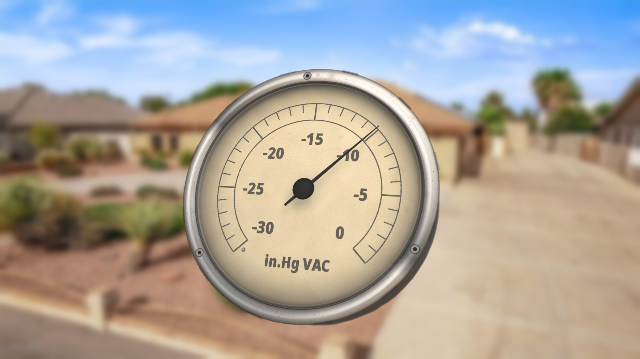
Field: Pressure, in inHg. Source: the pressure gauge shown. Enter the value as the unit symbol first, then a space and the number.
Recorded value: inHg -10
